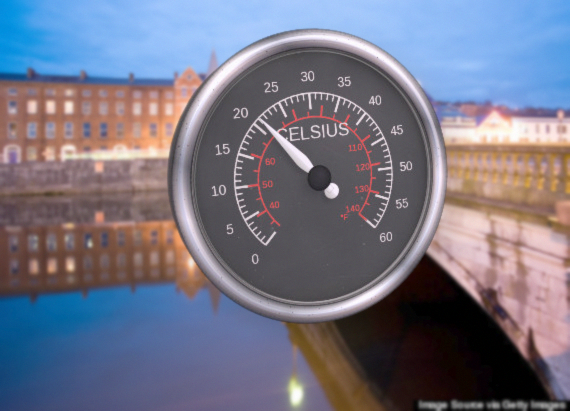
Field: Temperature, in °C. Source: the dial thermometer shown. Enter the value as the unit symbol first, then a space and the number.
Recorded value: °C 21
